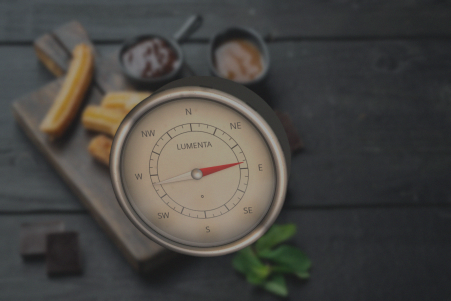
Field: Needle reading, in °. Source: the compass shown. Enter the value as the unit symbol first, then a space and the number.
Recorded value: ° 80
